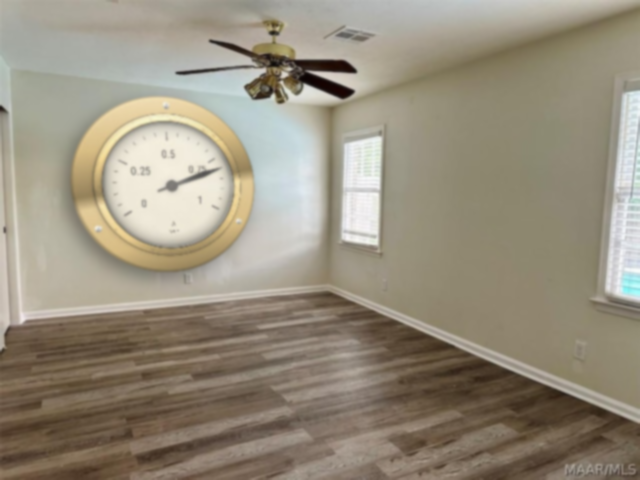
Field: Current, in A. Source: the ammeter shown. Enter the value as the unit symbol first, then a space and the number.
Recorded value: A 0.8
